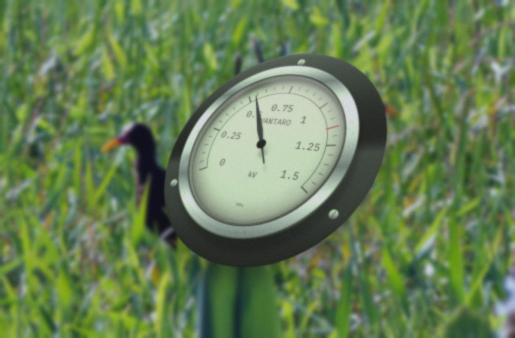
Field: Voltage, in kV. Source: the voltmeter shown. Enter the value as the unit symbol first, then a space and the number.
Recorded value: kV 0.55
